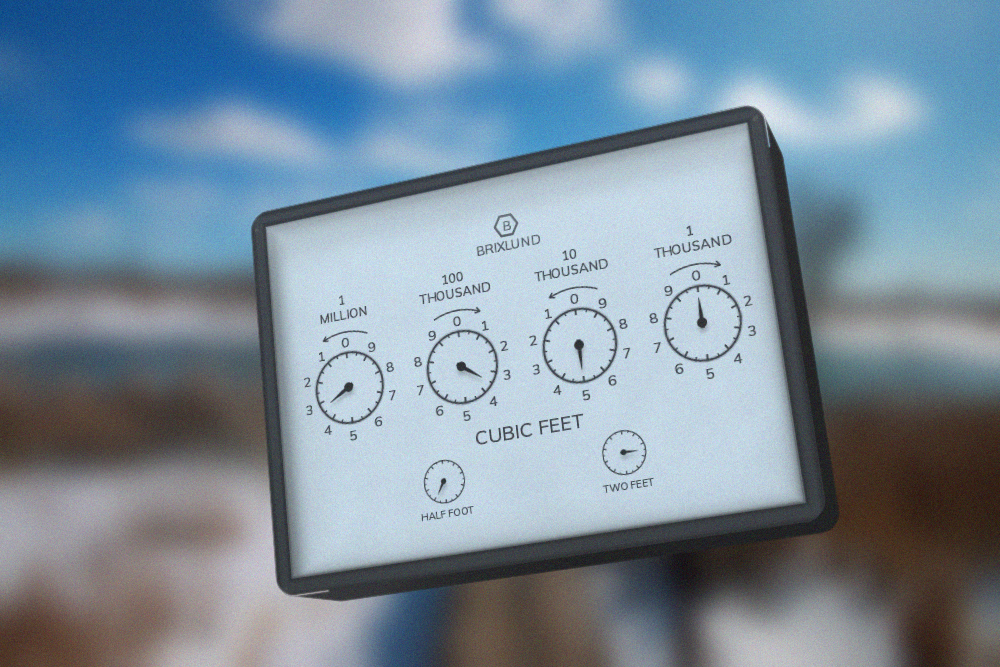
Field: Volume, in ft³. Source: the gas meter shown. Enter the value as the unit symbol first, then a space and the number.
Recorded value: ft³ 335000
